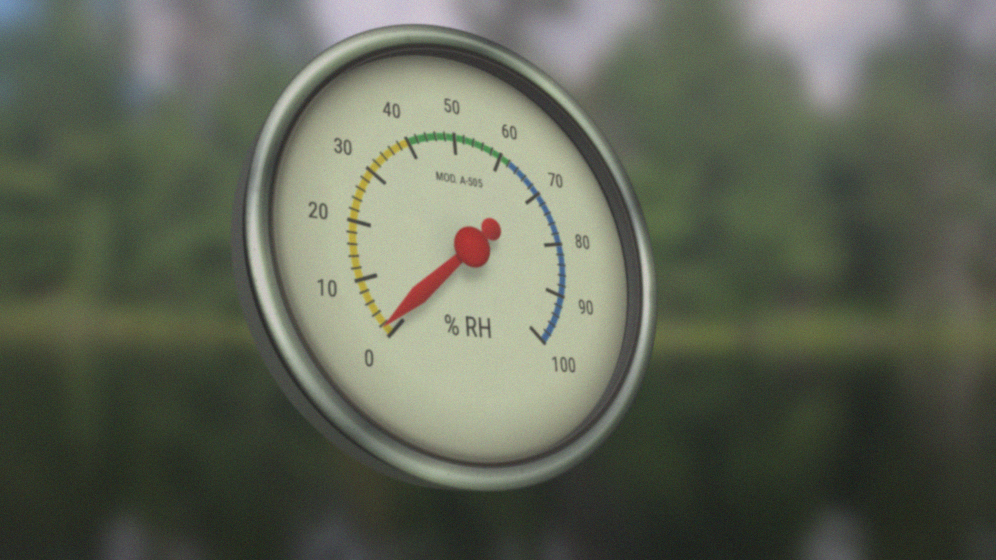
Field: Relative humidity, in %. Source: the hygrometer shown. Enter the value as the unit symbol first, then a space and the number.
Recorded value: % 2
